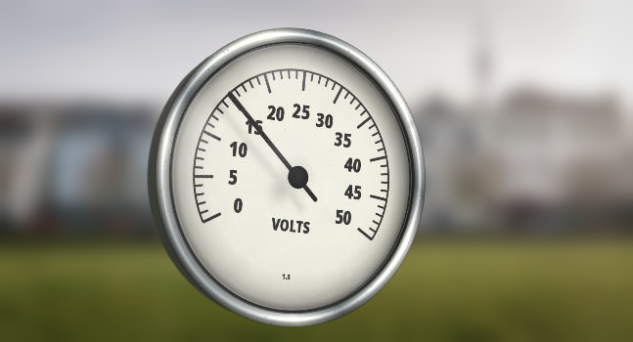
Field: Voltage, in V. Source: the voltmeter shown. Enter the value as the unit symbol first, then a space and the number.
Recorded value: V 15
